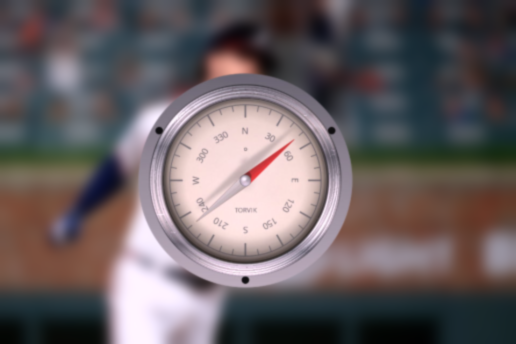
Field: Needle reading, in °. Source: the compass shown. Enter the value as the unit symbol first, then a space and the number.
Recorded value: ° 50
